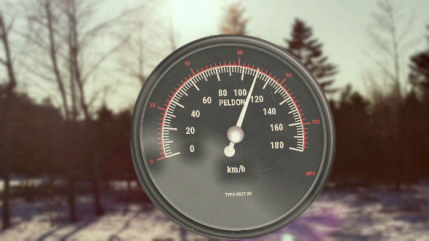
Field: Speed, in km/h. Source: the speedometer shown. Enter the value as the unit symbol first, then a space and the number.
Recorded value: km/h 110
